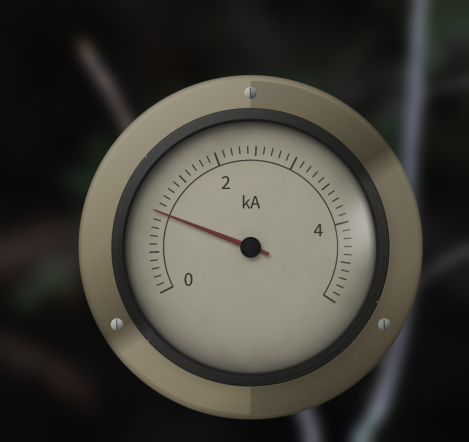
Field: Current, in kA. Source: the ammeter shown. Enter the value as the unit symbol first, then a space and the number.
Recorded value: kA 1
